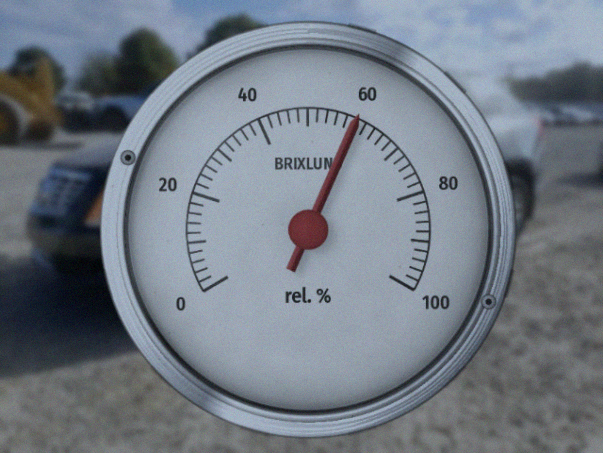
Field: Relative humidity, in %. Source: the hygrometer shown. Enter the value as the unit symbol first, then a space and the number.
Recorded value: % 60
